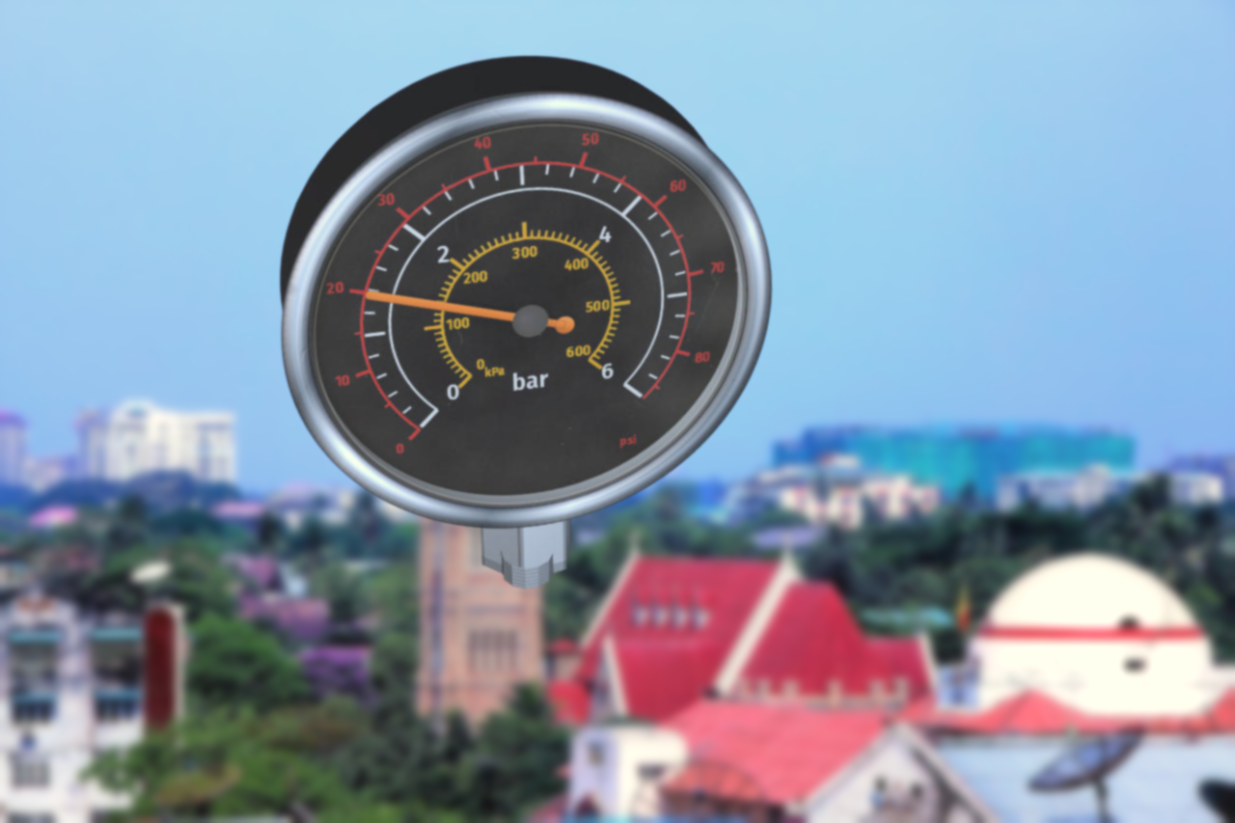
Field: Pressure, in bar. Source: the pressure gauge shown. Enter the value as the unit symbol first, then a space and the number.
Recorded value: bar 1.4
